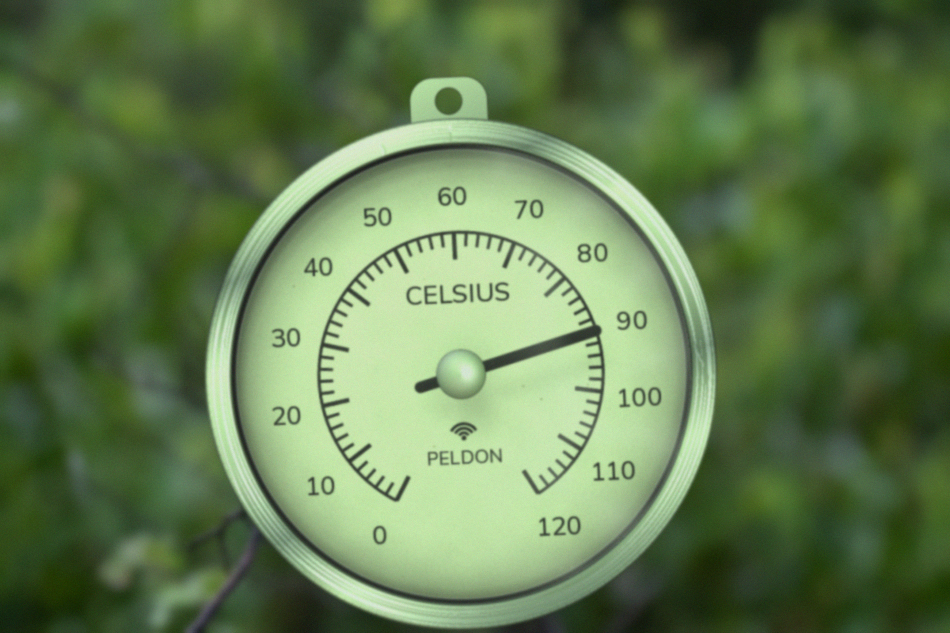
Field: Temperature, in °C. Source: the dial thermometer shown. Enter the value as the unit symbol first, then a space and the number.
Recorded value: °C 90
